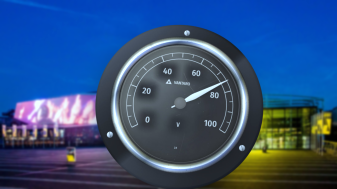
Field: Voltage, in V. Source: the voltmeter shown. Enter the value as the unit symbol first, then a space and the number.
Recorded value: V 75
